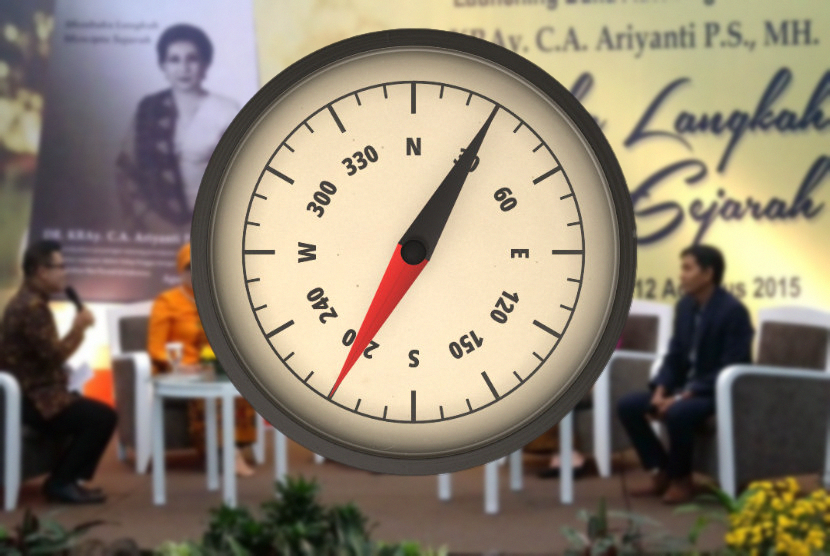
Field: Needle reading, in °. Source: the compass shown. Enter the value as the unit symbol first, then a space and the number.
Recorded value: ° 210
